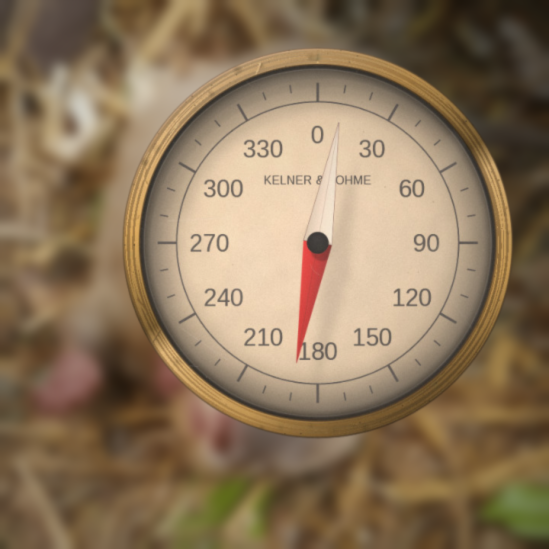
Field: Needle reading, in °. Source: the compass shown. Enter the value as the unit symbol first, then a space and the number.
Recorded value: ° 190
